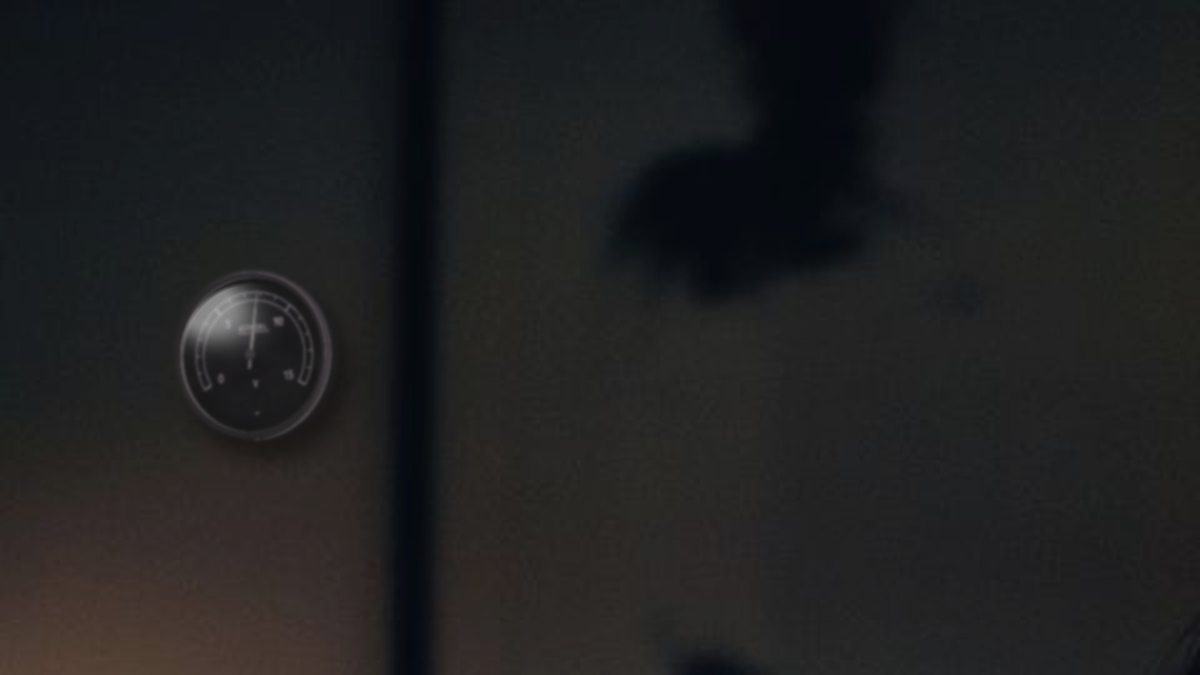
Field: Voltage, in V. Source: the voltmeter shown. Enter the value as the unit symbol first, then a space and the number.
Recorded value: V 8
